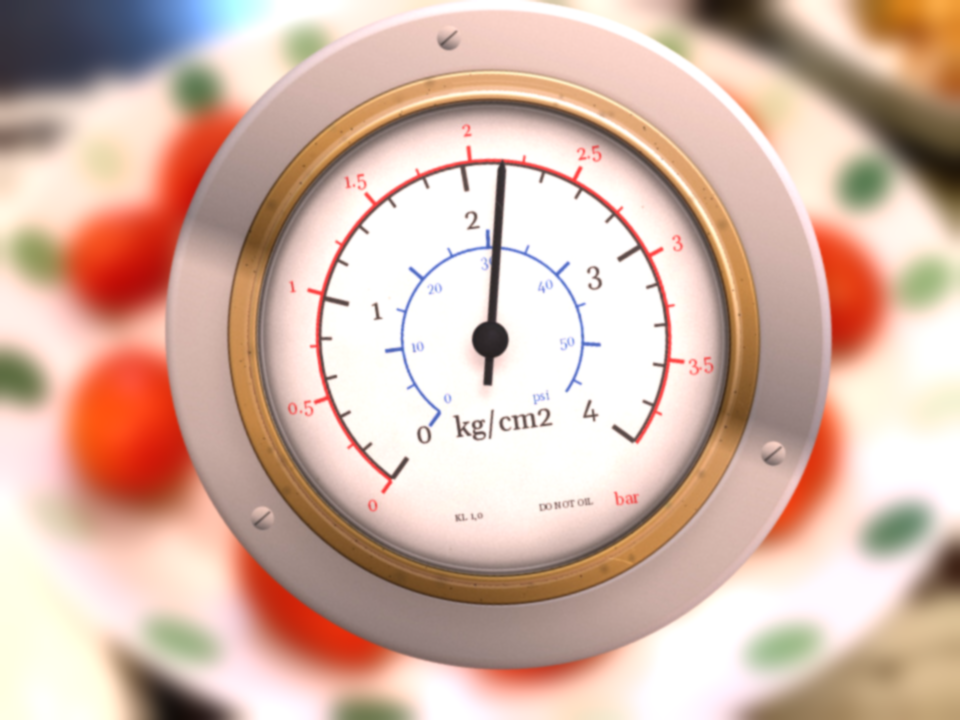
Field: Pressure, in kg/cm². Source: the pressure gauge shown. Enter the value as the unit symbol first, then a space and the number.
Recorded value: kg/cm² 2.2
